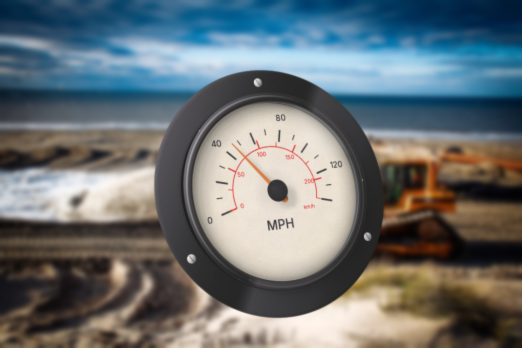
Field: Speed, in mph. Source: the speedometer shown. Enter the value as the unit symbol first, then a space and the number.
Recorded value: mph 45
